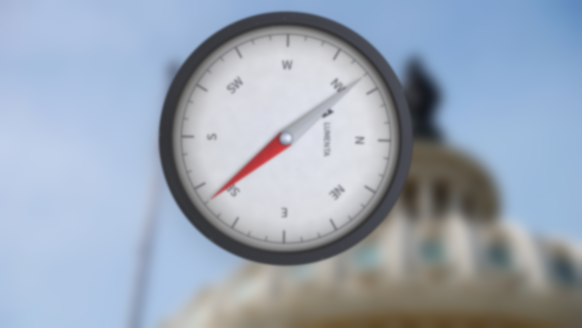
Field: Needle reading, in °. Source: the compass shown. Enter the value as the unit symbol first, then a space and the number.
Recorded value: ° 140
